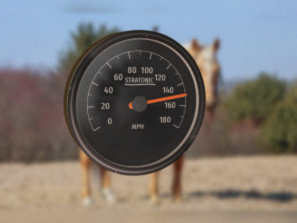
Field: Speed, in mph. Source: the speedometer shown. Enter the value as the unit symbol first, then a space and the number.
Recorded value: mph 150
